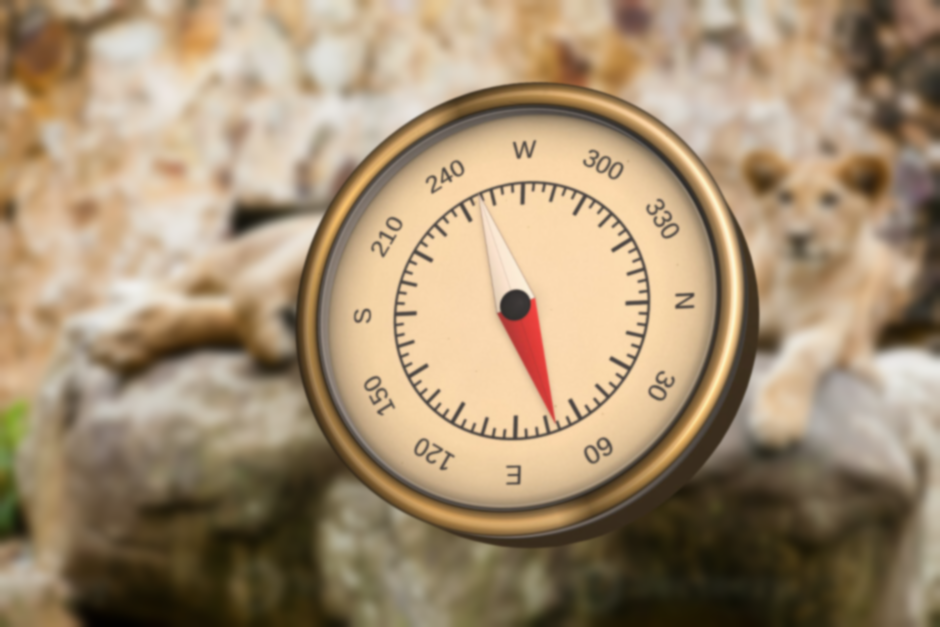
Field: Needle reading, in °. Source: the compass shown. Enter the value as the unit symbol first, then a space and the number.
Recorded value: ° 70
